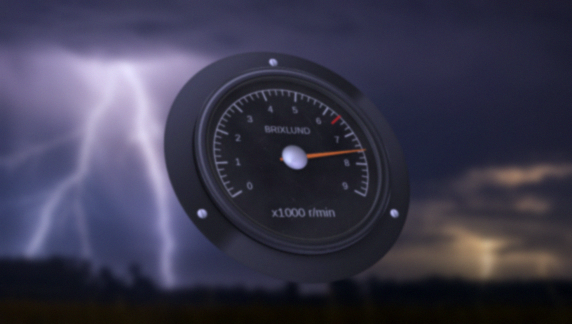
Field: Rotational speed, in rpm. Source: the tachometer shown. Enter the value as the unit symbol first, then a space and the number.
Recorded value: rpm 7600
